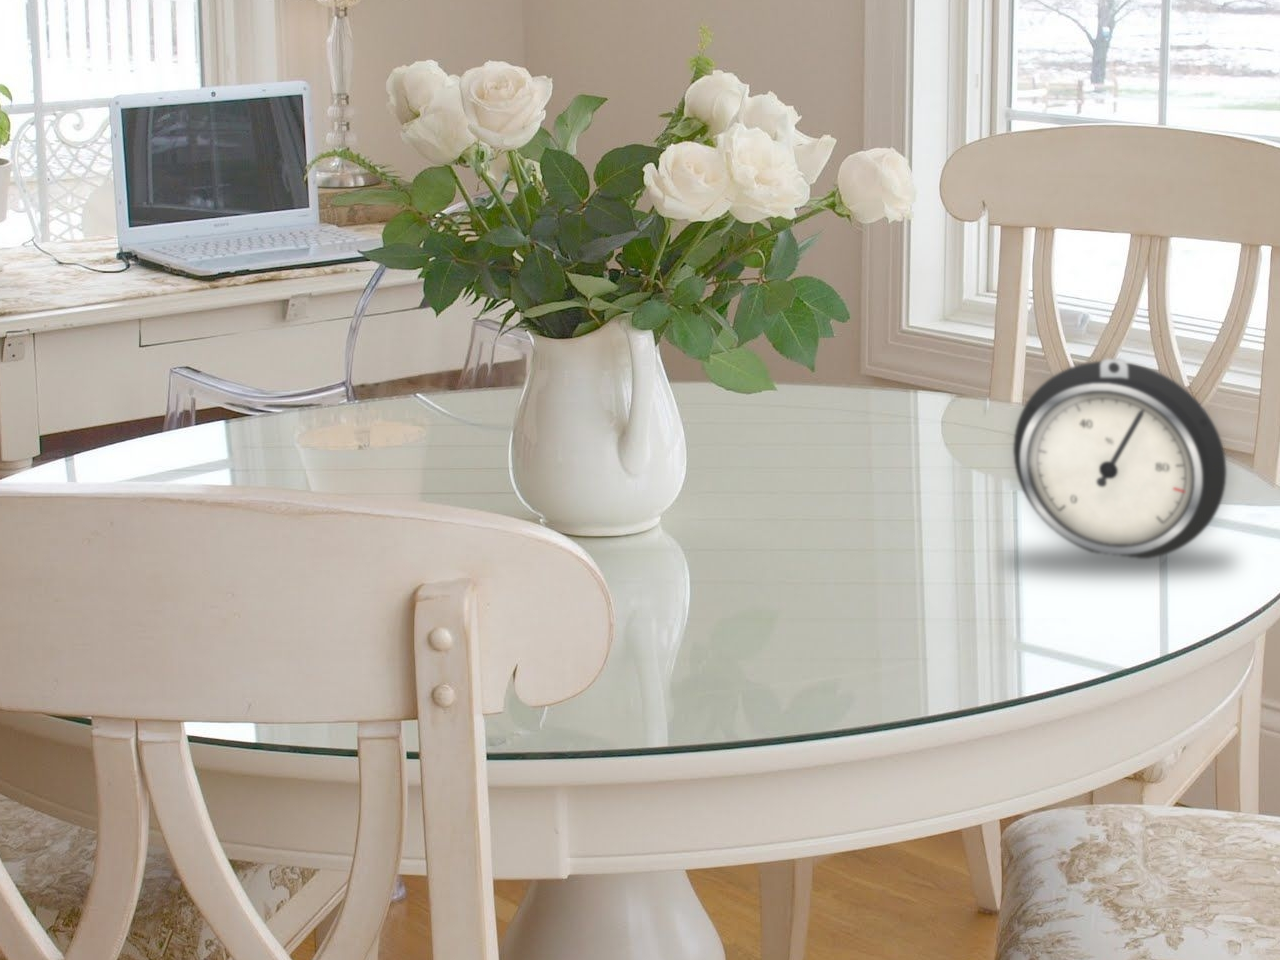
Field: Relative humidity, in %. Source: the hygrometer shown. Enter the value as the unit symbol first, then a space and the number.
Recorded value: % 60
